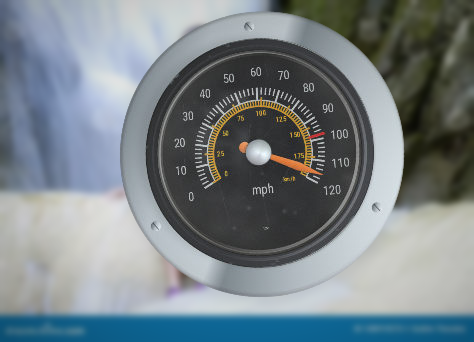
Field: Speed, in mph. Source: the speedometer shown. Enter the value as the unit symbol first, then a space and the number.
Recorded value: mph 116
